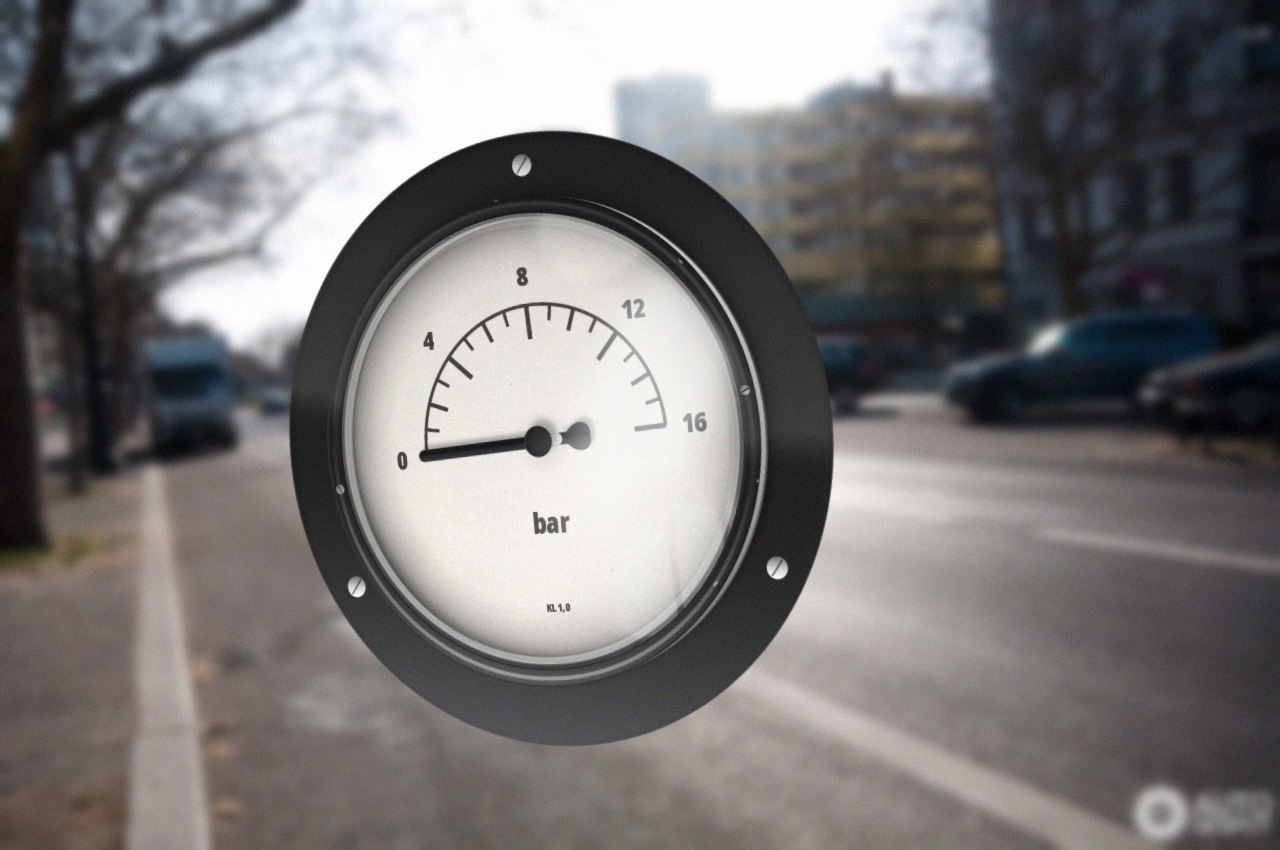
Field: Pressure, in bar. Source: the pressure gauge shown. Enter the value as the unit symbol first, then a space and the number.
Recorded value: bar 0
